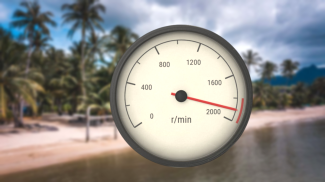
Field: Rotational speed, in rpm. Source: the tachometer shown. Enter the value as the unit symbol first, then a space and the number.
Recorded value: rpm 1900
